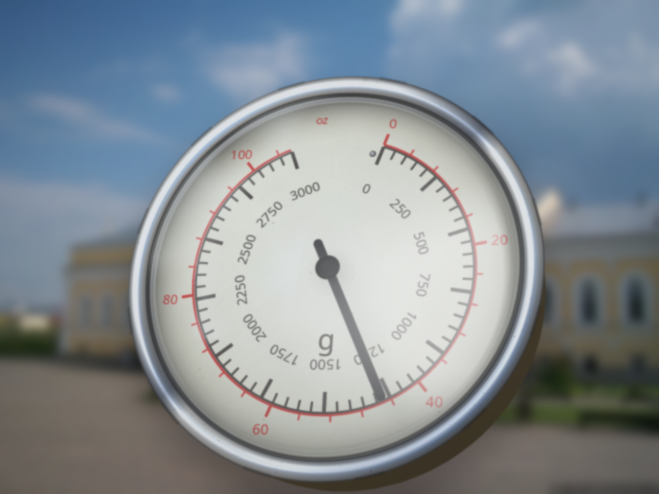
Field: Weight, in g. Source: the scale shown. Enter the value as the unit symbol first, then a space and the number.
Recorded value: g 1275
